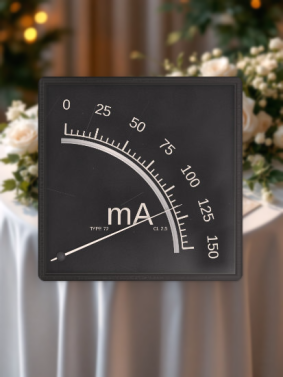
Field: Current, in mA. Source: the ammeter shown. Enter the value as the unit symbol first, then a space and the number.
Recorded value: mA 115
